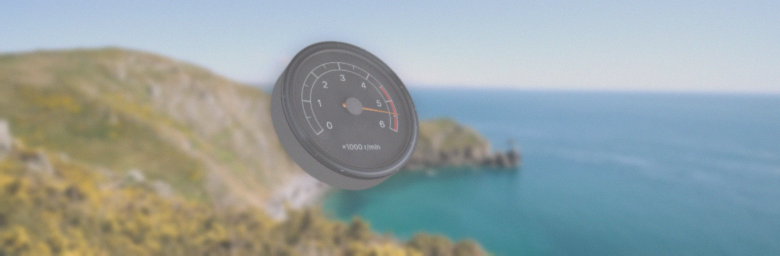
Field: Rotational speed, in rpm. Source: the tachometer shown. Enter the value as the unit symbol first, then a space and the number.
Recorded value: rpm 5500
